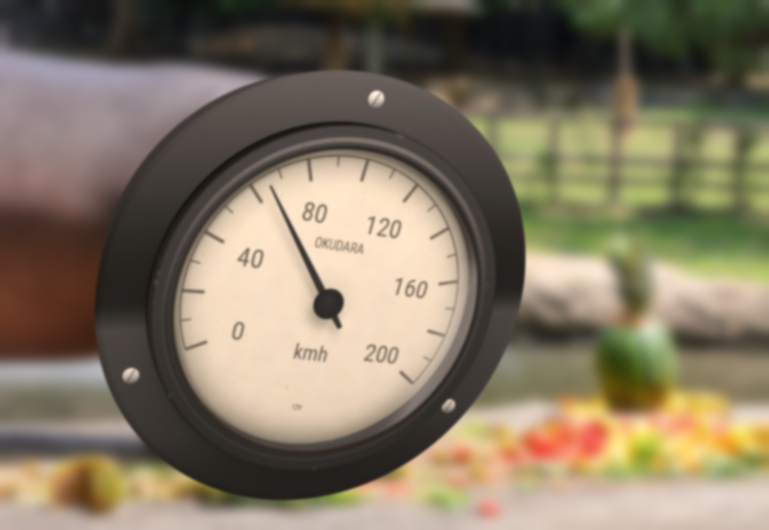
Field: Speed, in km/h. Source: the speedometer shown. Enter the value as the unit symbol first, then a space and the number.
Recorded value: km/h 65
